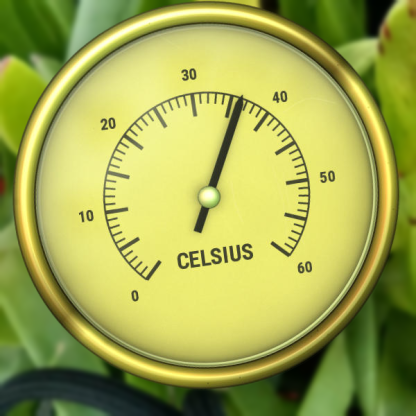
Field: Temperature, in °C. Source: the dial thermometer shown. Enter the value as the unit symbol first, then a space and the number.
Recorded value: °C 36
